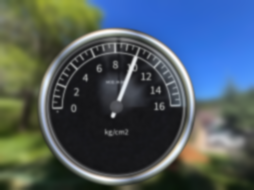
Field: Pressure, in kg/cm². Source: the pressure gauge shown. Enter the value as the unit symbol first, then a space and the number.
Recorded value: kg/cm² 10
